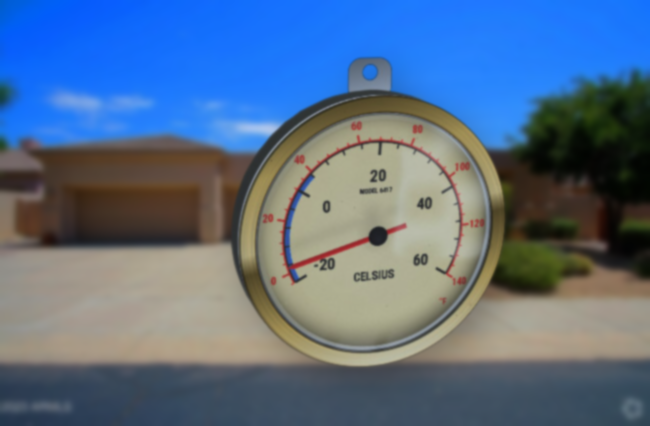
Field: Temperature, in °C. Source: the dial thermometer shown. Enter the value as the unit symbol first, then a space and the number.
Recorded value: °C -16
